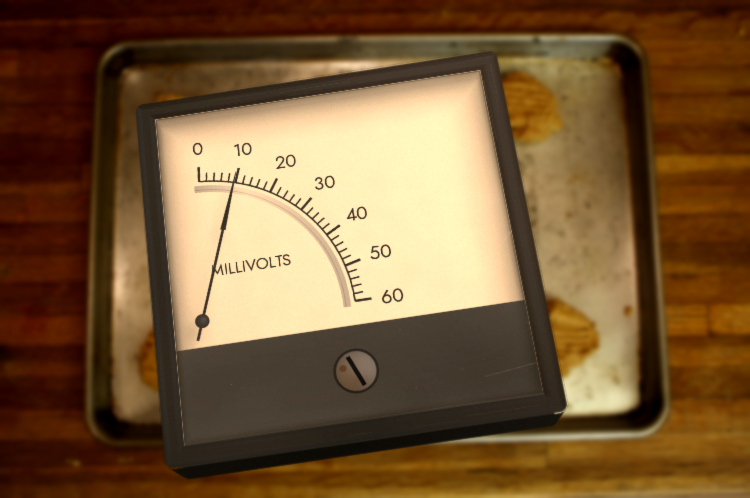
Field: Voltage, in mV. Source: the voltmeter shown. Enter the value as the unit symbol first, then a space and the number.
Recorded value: mV 10
